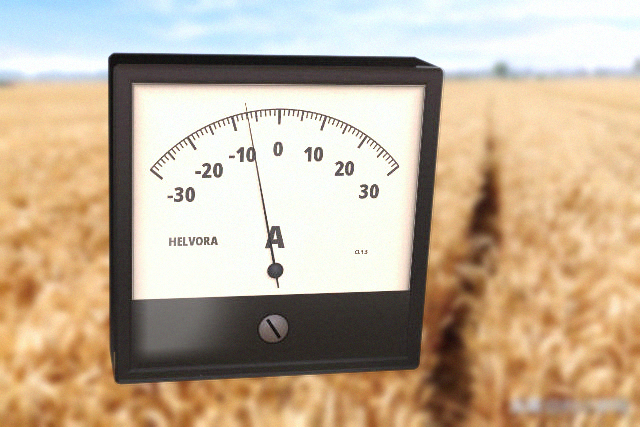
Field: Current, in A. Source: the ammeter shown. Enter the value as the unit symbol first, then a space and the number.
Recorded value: A -7
